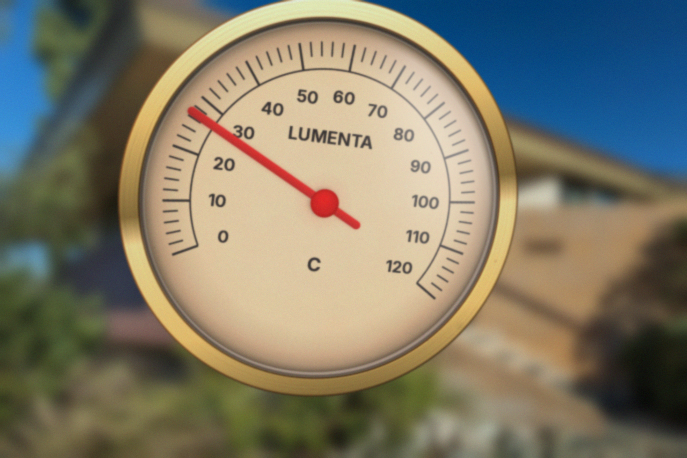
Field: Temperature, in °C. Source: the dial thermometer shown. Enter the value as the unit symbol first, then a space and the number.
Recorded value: °C 27
